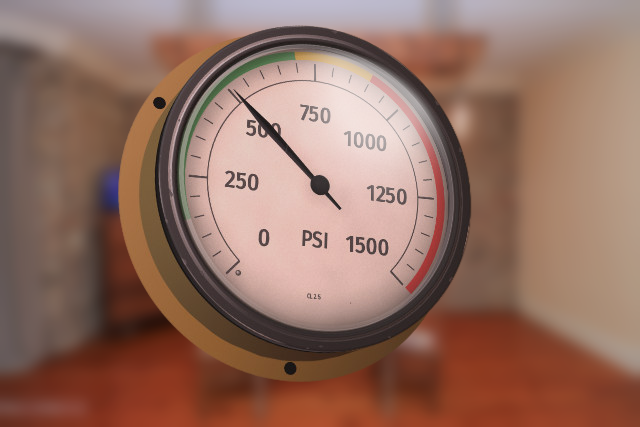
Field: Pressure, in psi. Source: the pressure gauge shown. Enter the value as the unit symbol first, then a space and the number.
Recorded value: psi 500
